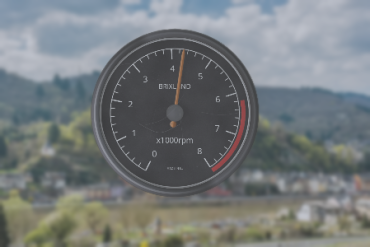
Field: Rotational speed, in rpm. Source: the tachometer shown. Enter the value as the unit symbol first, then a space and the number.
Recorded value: rpm 4300
